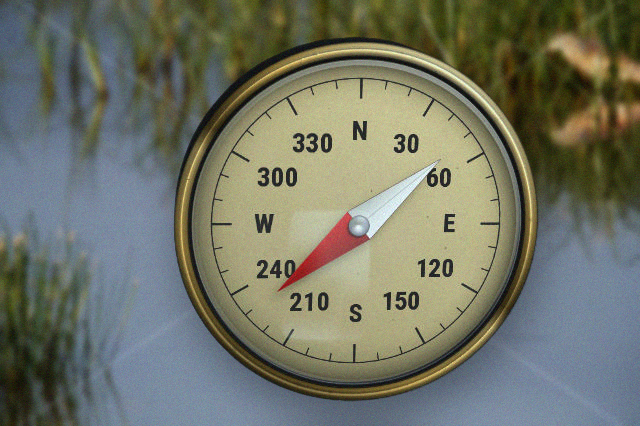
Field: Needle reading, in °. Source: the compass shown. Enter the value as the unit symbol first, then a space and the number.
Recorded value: ° 230
